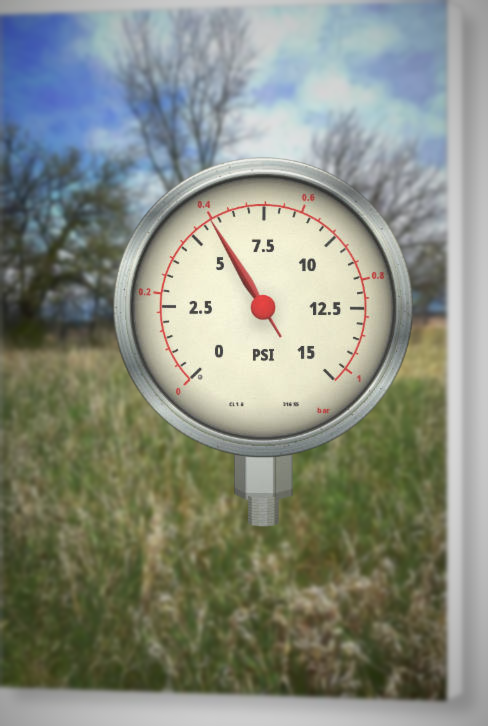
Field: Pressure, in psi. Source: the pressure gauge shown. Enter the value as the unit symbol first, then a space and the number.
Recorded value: psi 5.75
